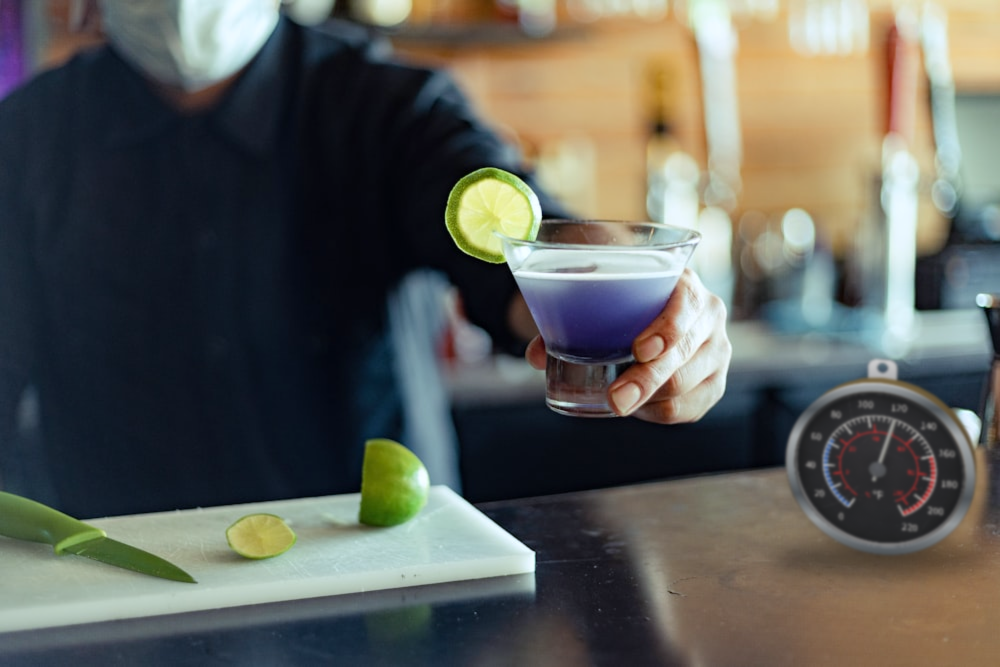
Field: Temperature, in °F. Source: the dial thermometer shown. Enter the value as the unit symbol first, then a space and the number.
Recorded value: °F 120
